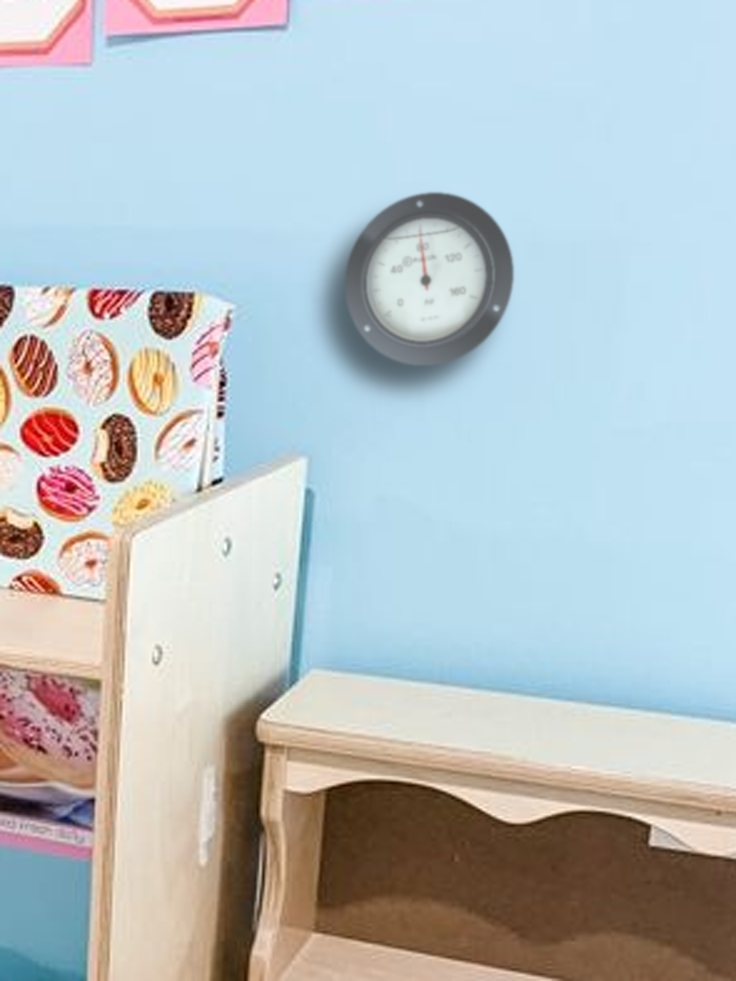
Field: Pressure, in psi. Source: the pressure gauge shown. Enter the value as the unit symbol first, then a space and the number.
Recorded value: psi 80
